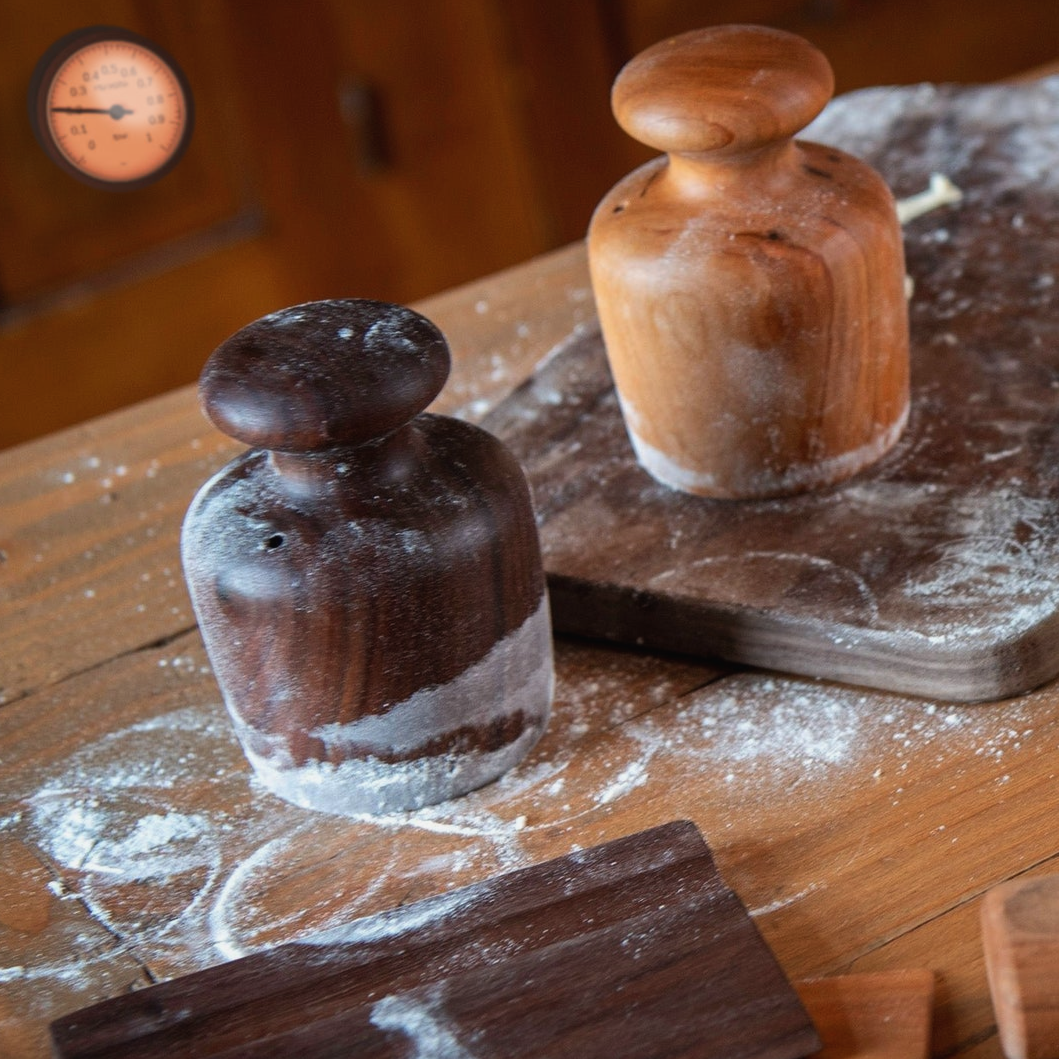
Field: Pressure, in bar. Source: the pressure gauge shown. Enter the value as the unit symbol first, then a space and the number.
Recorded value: bar 0.2
